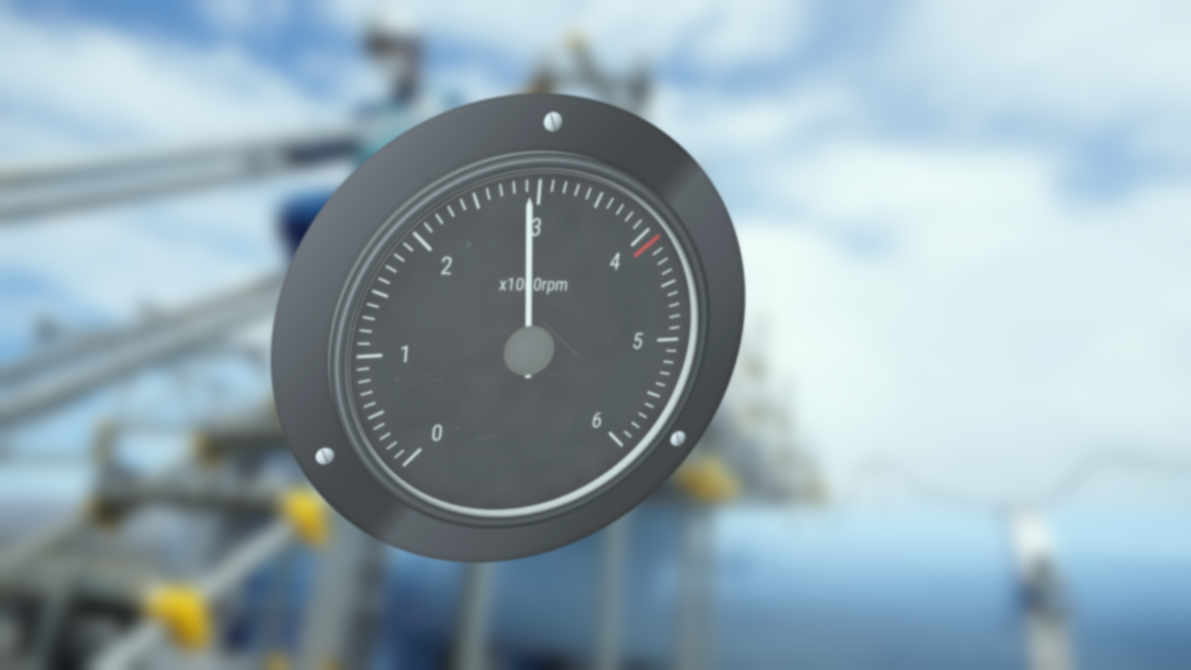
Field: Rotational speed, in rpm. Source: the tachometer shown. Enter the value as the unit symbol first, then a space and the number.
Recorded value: rpm 2900
